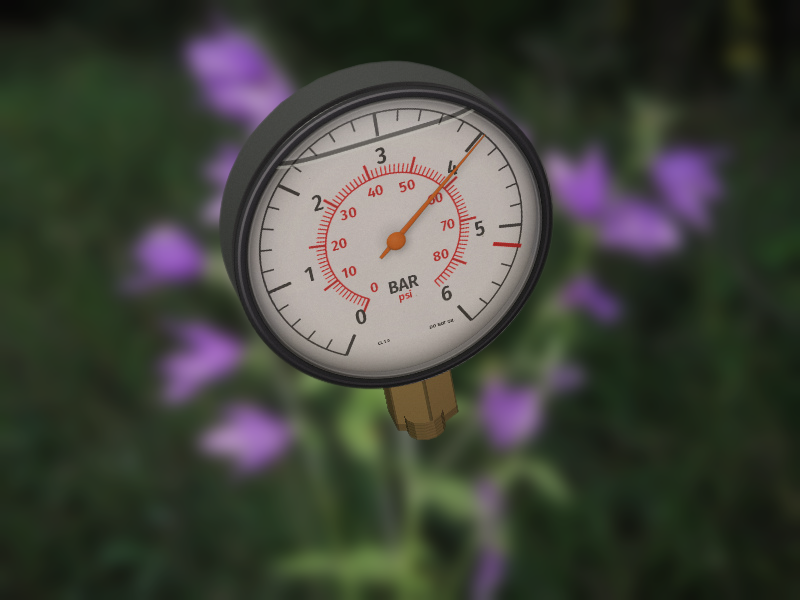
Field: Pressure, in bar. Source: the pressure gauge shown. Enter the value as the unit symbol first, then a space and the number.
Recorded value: bar 4
